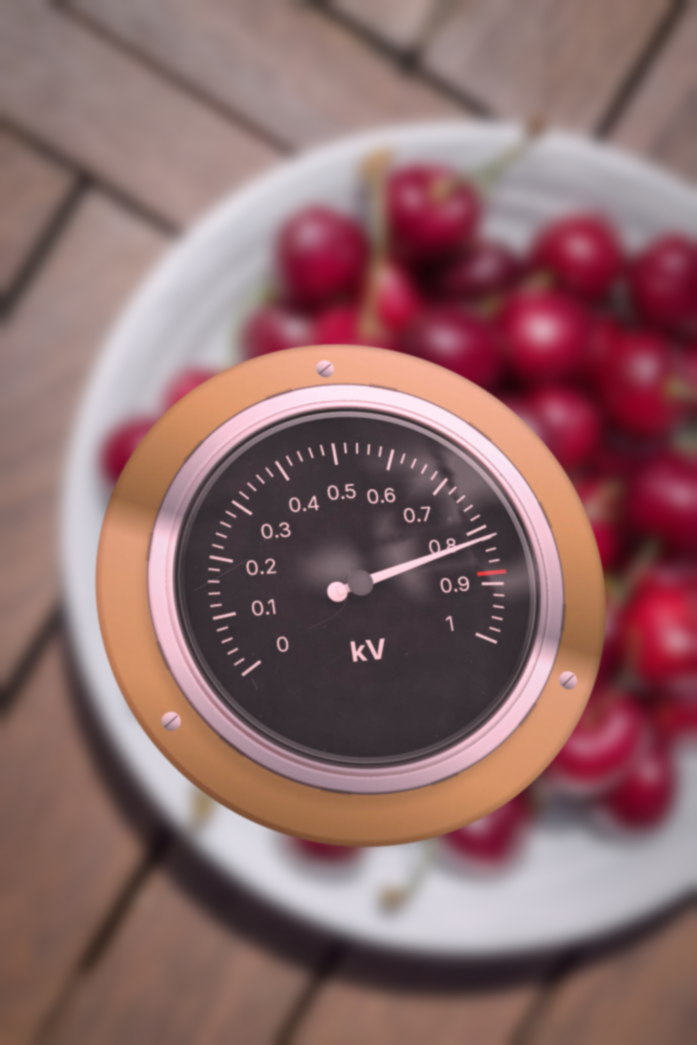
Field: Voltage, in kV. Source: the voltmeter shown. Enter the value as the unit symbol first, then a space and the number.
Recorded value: kV 0.82
